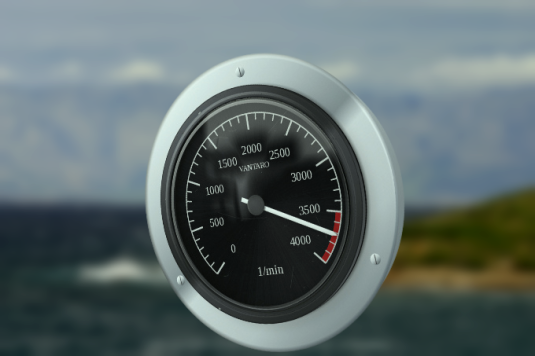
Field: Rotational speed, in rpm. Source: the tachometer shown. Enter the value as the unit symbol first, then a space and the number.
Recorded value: rpm 3700
